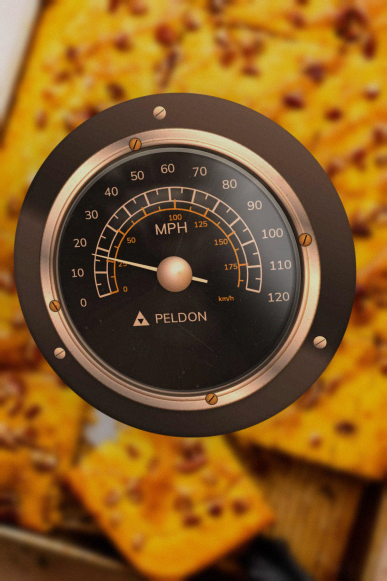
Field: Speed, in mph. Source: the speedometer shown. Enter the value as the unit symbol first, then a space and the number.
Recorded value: mph 17.5
